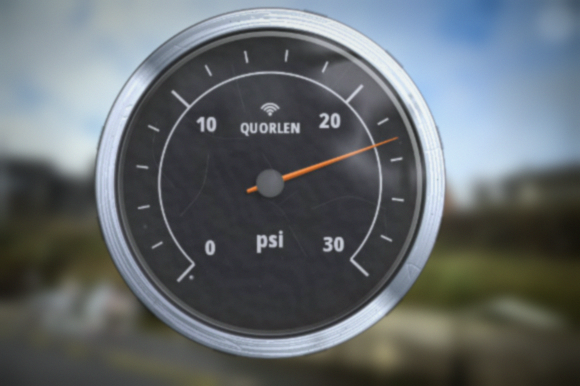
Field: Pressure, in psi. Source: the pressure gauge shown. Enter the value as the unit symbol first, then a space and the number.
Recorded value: psi 23
